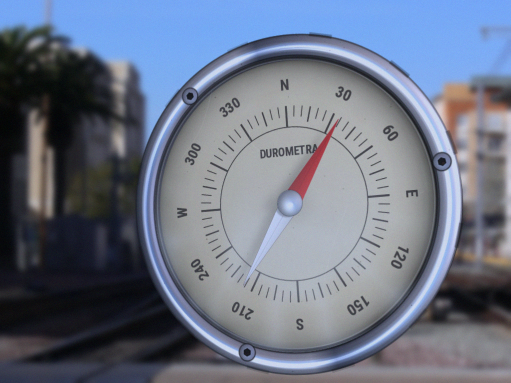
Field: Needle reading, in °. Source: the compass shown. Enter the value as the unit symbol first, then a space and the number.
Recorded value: ° 35
